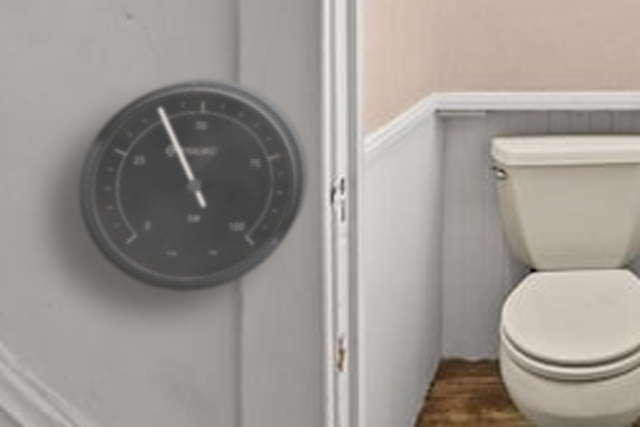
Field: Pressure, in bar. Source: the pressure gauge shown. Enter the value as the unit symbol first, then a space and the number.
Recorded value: bar 40
